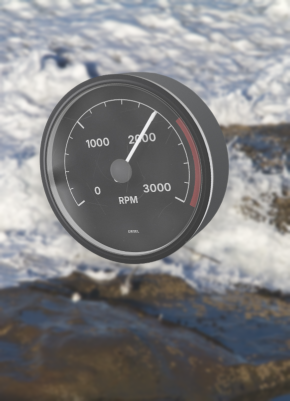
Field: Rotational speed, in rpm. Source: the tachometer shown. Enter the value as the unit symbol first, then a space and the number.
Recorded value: rpm 2000
